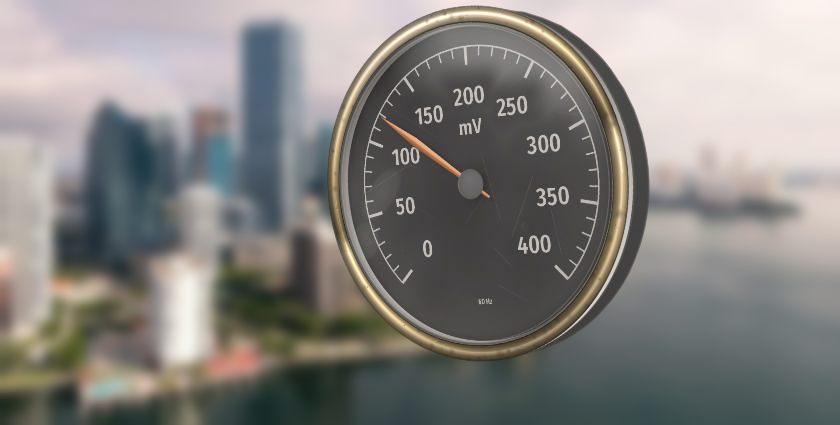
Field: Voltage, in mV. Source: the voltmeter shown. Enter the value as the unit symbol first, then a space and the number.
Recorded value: mV 120
